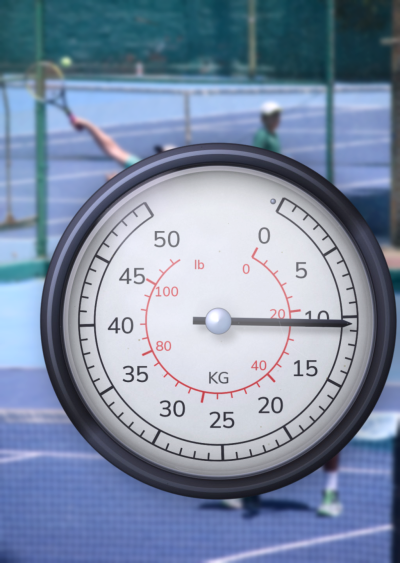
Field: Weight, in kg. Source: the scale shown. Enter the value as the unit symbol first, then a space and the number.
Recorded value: kg 10.5
